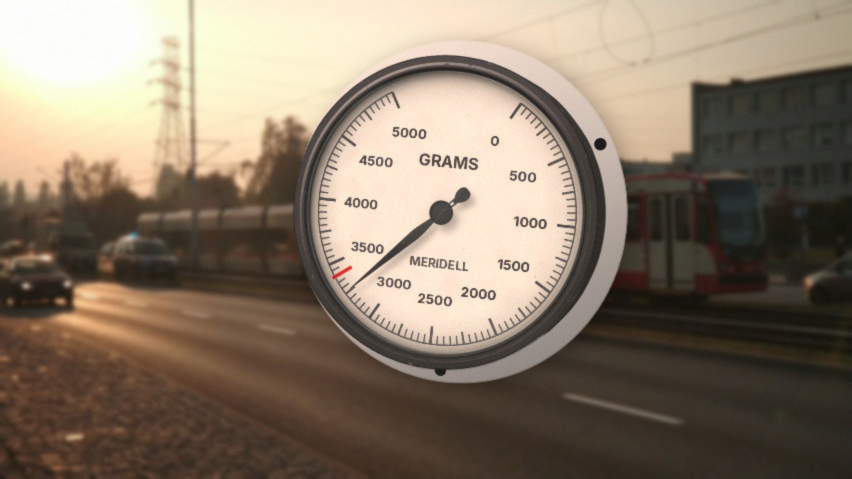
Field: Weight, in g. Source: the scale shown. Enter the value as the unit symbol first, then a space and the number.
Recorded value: g 3250
